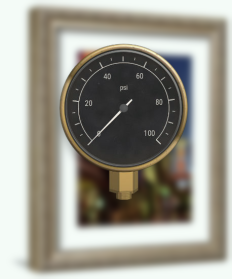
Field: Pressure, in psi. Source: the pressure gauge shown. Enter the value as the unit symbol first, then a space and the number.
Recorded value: psi 0
